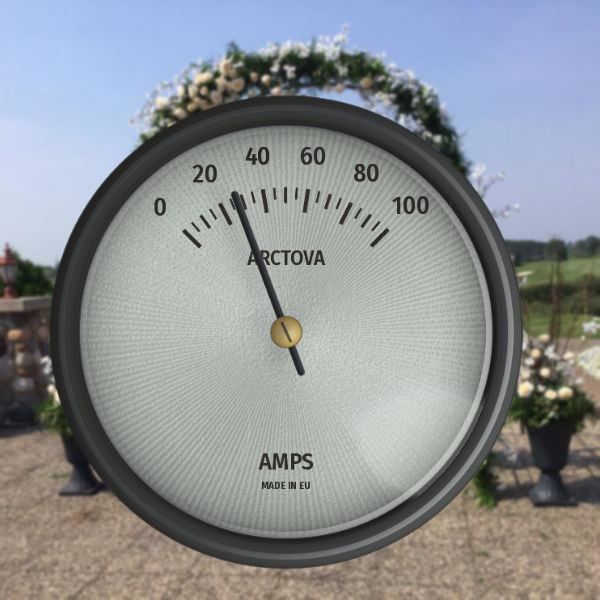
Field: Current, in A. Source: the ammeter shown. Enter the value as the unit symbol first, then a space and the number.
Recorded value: A 27.5
